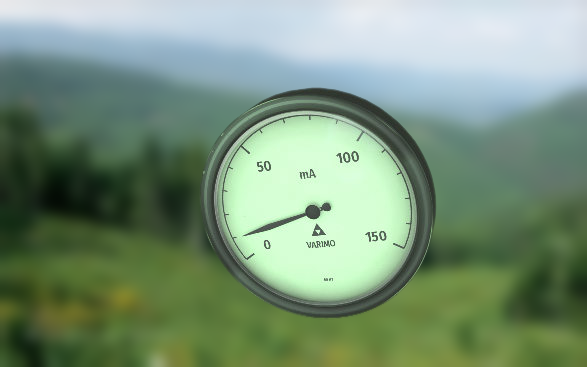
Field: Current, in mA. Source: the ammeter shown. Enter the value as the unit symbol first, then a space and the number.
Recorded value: mA 10
